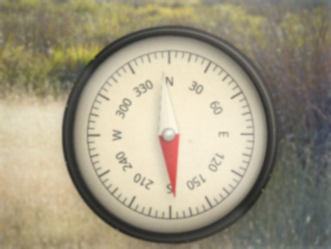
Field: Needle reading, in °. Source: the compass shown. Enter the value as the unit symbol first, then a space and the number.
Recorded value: ° 175
